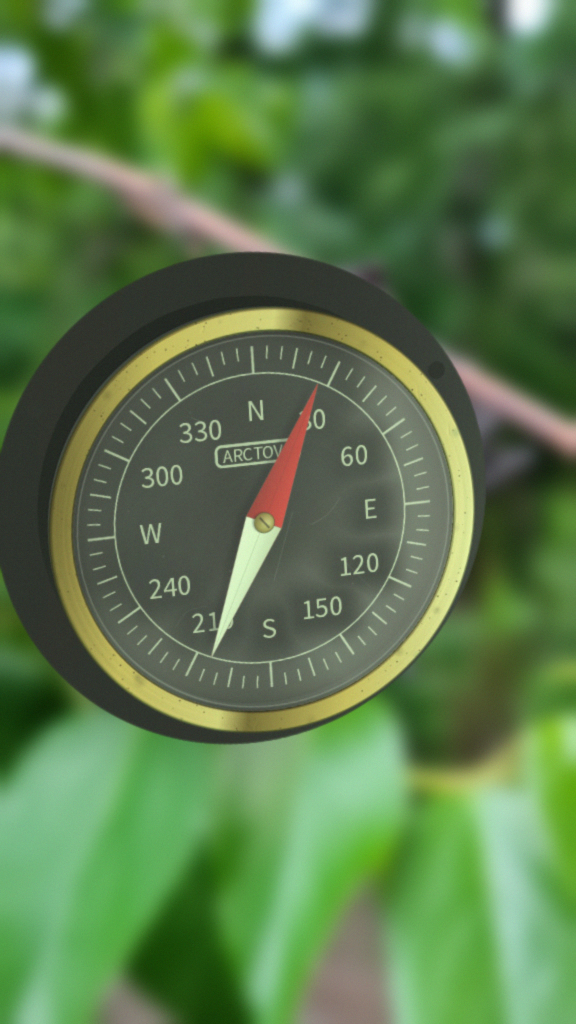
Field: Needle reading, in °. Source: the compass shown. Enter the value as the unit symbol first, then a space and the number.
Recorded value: ° 25
